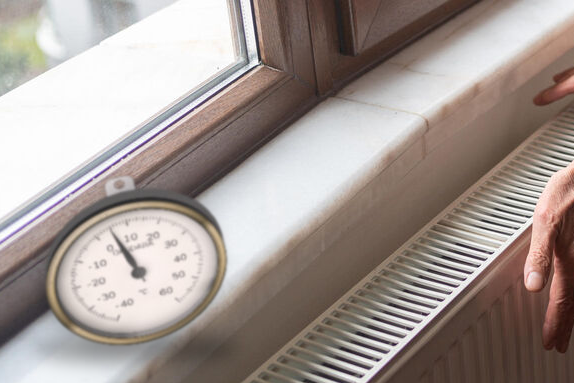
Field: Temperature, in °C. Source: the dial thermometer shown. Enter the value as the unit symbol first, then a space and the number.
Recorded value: °C 5
